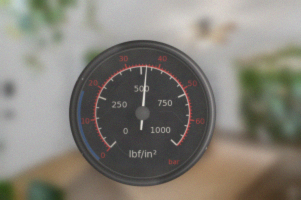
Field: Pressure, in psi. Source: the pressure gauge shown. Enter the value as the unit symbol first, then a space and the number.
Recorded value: psi 525
